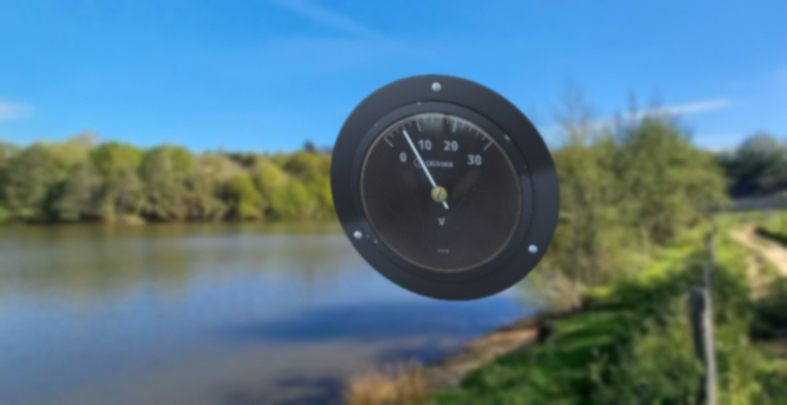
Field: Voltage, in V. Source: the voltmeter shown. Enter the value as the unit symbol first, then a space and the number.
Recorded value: V 6
